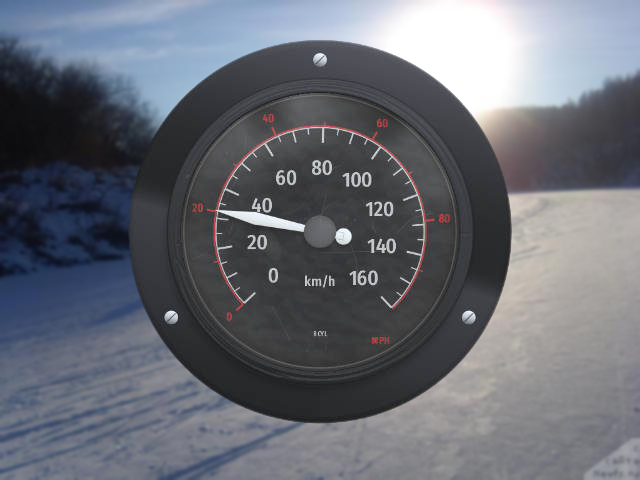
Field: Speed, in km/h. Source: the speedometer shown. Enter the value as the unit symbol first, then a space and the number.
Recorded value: km/h 32.5
